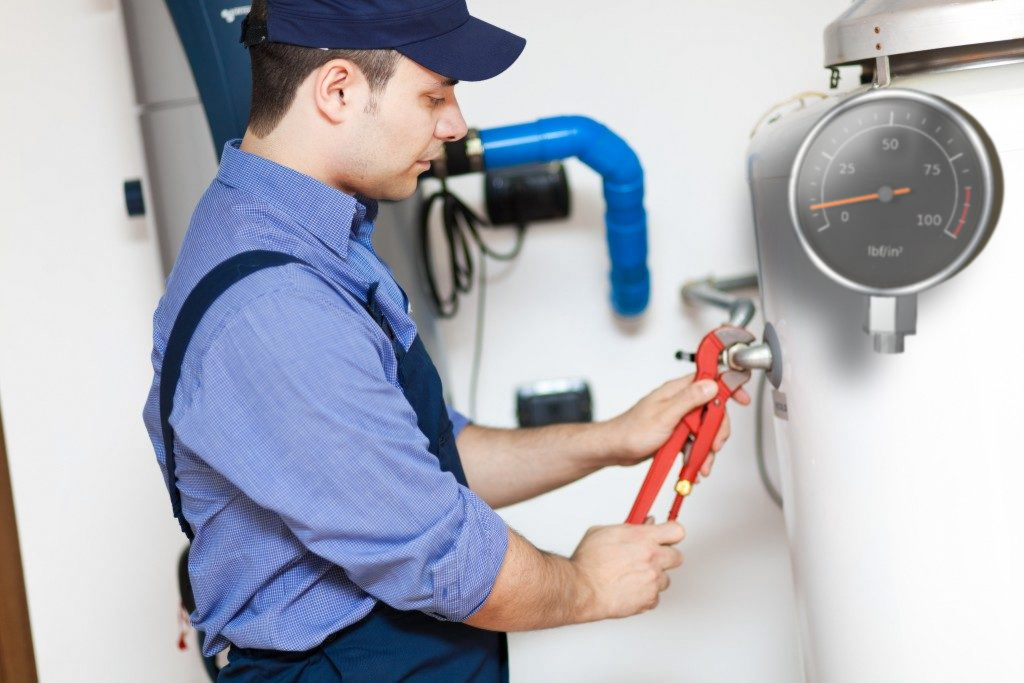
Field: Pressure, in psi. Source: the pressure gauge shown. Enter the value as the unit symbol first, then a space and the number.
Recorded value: psi 7.5
